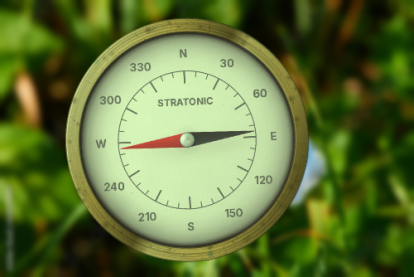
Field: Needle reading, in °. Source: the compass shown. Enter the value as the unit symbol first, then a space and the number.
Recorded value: ° 265
